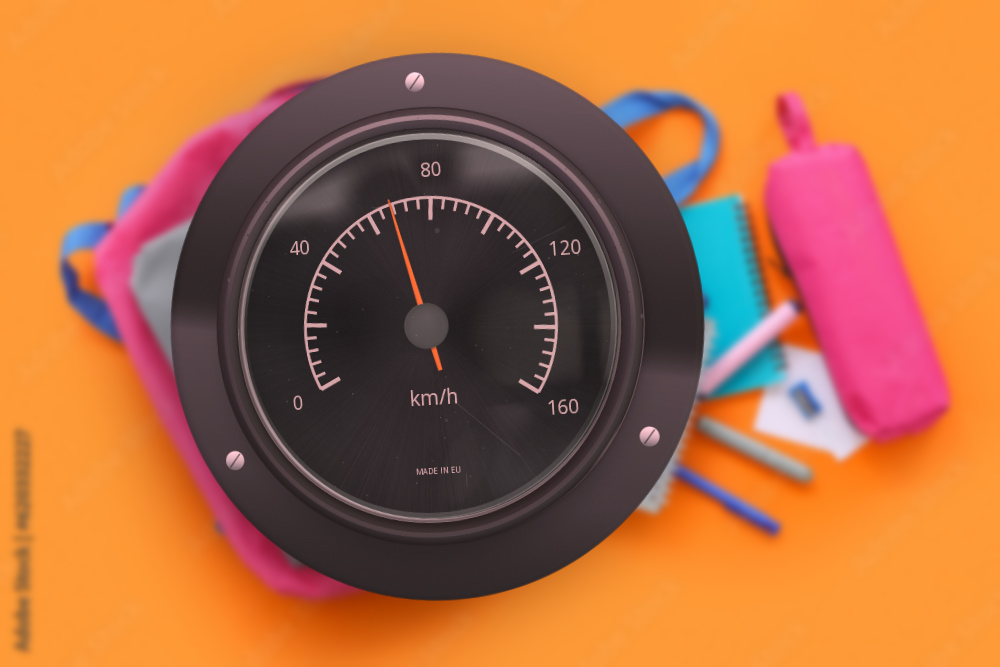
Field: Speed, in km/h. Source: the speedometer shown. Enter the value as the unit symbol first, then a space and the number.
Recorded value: km/h 68
